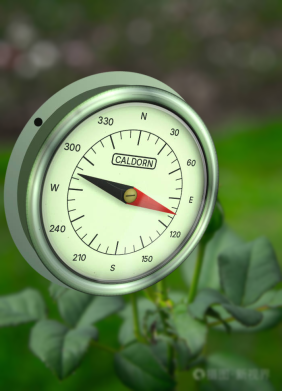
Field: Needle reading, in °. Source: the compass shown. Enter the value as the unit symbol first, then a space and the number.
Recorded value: ° 105
